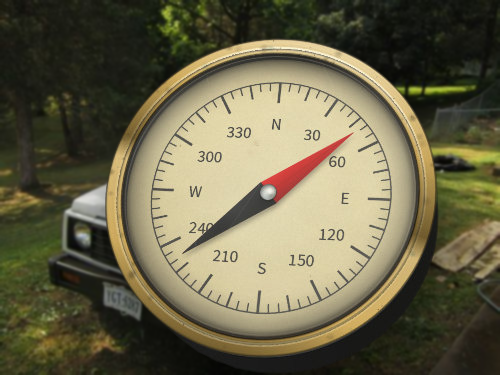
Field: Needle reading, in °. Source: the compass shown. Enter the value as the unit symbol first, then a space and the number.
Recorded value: ° 50
